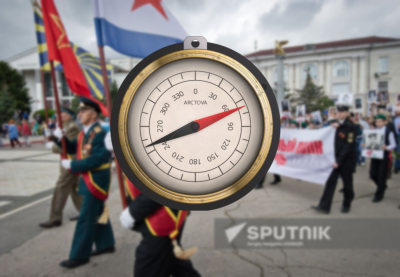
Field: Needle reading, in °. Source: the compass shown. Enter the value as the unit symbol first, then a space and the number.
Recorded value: ° 67.5
